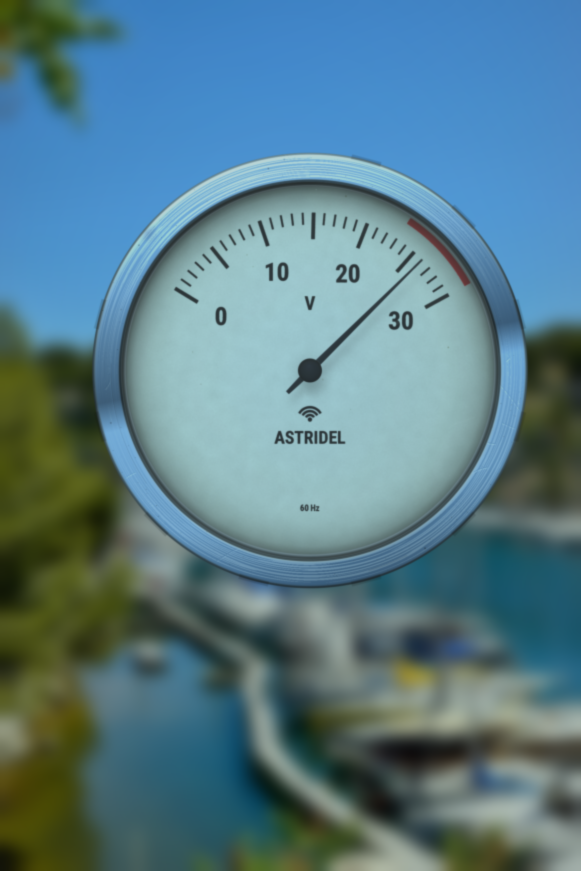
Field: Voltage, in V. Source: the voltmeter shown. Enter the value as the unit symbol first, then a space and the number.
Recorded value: V 26
